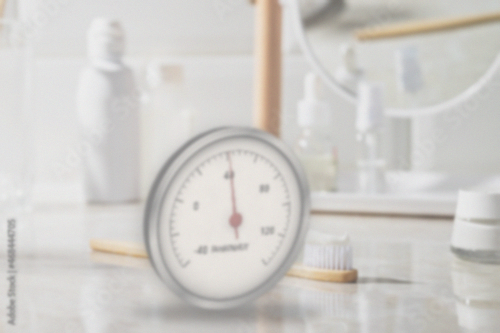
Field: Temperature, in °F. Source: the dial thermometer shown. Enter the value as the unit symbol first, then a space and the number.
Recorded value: °F 40
